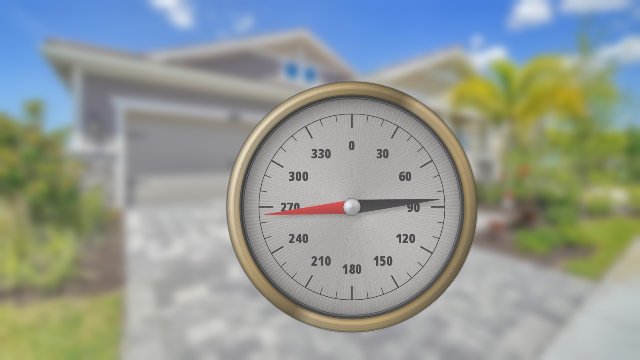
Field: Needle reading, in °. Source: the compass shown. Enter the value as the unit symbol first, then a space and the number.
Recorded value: ° 265
